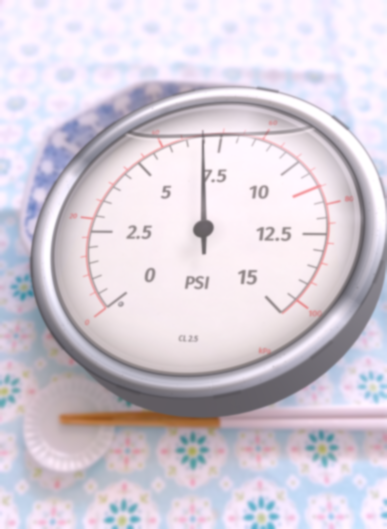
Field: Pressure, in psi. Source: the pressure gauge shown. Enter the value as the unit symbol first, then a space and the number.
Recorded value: psi 7
